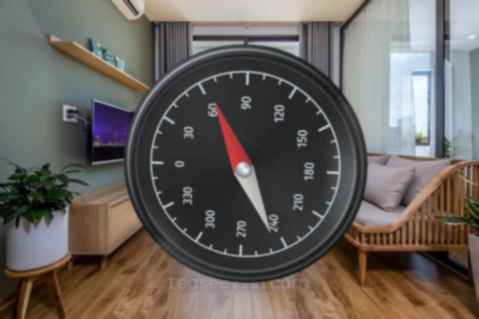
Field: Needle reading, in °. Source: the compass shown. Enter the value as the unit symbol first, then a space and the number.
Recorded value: ° 65
